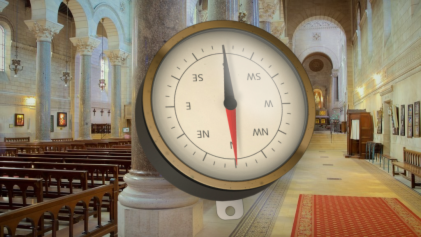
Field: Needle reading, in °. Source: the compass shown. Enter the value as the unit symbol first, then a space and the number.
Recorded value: ° 0
